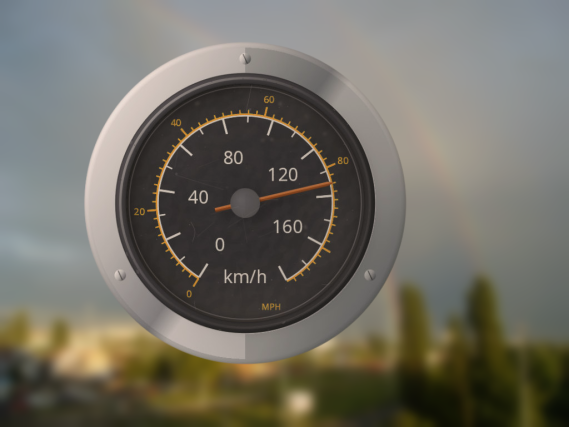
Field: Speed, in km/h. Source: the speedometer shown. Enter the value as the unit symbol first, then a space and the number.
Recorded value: km/h 135
